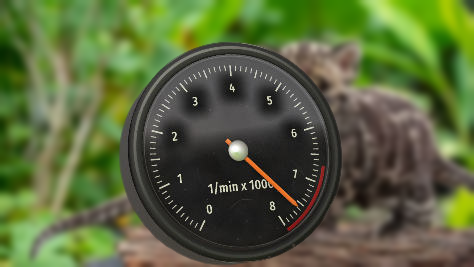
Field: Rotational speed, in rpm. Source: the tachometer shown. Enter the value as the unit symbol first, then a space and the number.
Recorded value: rpm 7600
